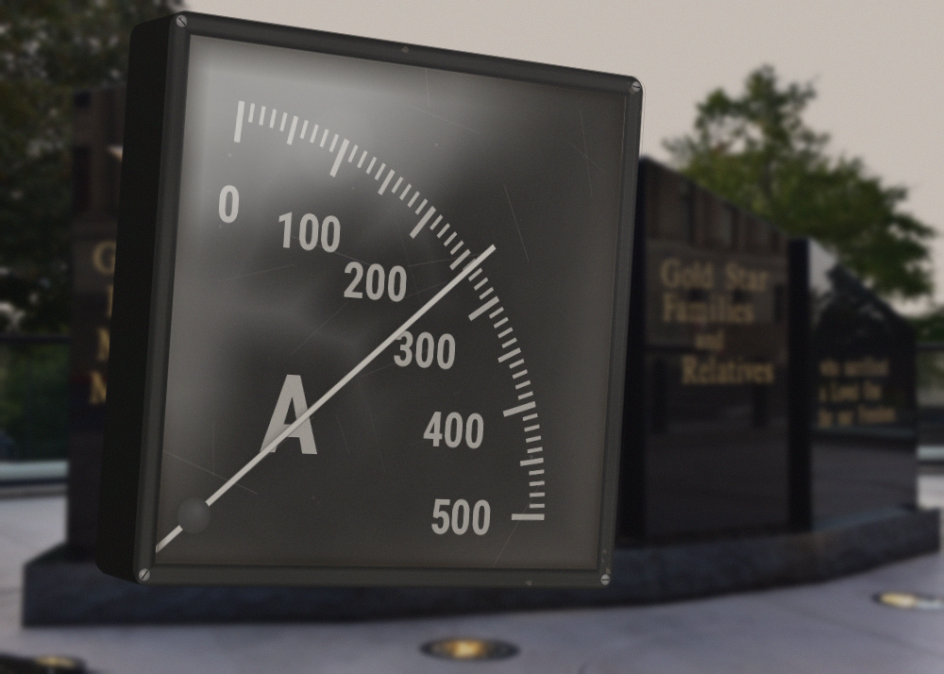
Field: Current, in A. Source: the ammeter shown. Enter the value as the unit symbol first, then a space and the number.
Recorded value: A 260
